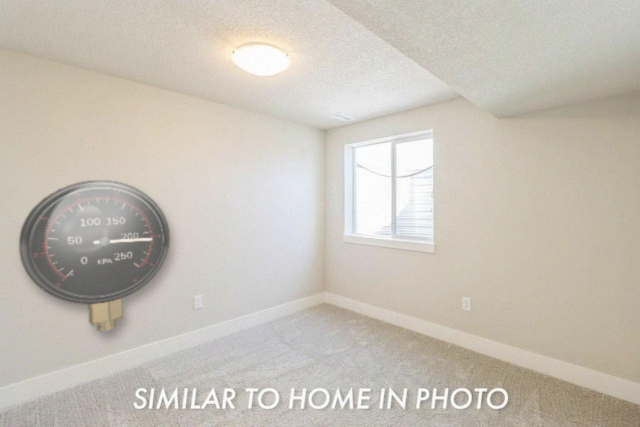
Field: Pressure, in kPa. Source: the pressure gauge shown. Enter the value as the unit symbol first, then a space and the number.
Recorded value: kPa 210
